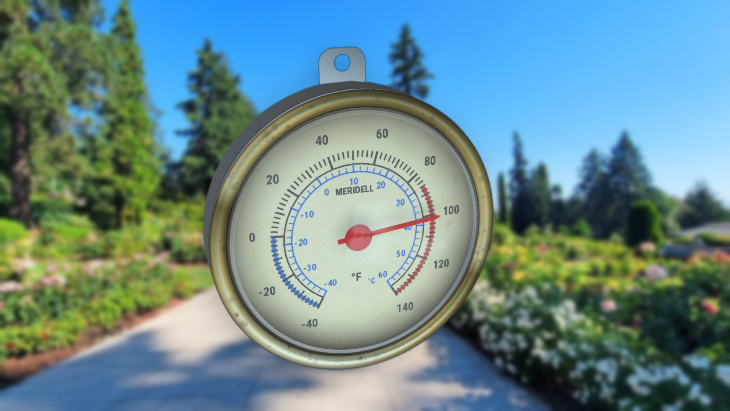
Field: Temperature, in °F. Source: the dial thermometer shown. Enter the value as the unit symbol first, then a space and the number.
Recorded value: °F 100
